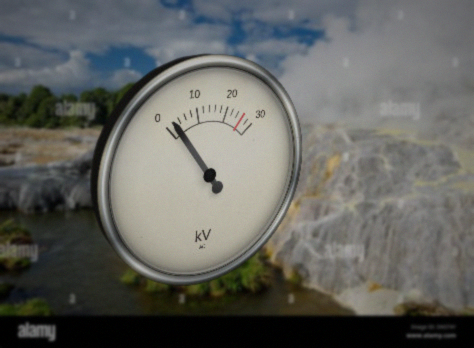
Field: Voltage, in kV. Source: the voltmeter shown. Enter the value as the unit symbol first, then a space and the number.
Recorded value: kV 2
